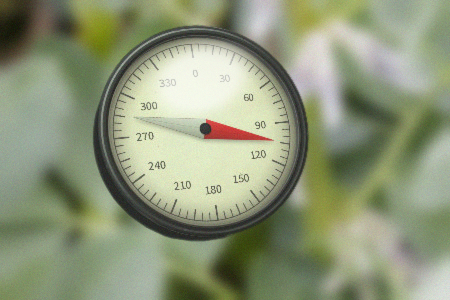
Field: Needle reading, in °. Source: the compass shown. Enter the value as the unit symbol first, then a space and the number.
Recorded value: ° 105
